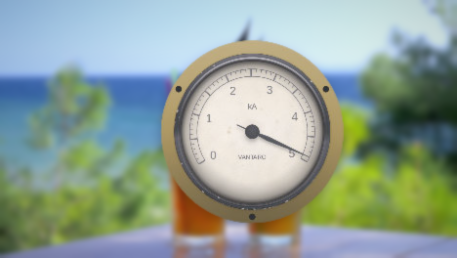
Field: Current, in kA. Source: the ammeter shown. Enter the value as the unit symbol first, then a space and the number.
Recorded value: kA 4.9
